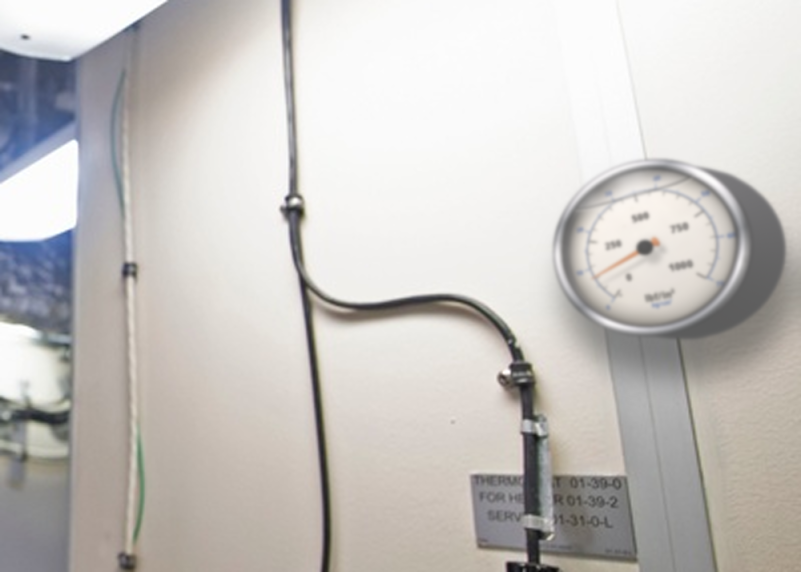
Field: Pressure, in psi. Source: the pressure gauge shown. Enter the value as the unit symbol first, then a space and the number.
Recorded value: psi 100
